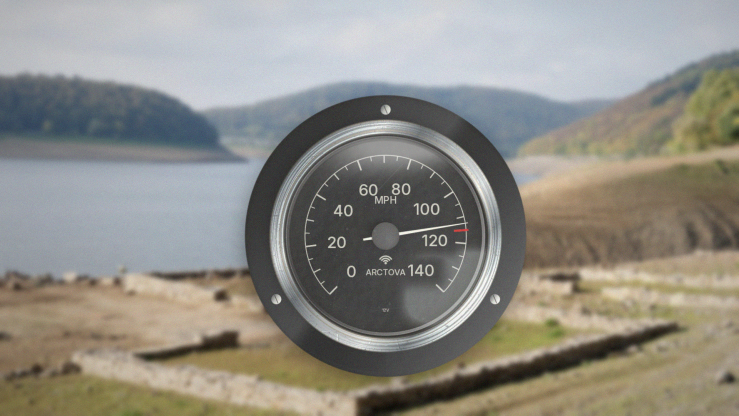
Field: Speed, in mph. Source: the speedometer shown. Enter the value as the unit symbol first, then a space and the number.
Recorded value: mph 112.5
